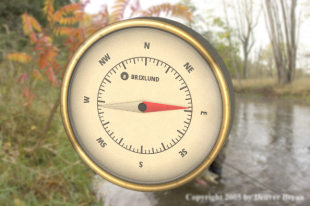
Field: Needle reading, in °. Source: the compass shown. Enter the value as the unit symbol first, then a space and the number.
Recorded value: ° 85
